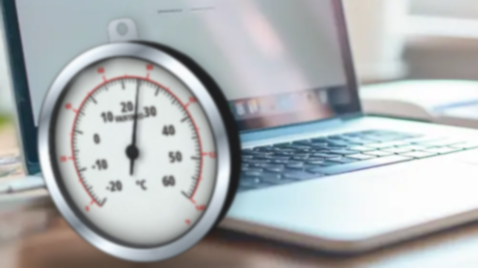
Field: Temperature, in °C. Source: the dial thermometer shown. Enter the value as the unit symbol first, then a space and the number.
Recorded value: °C 25
